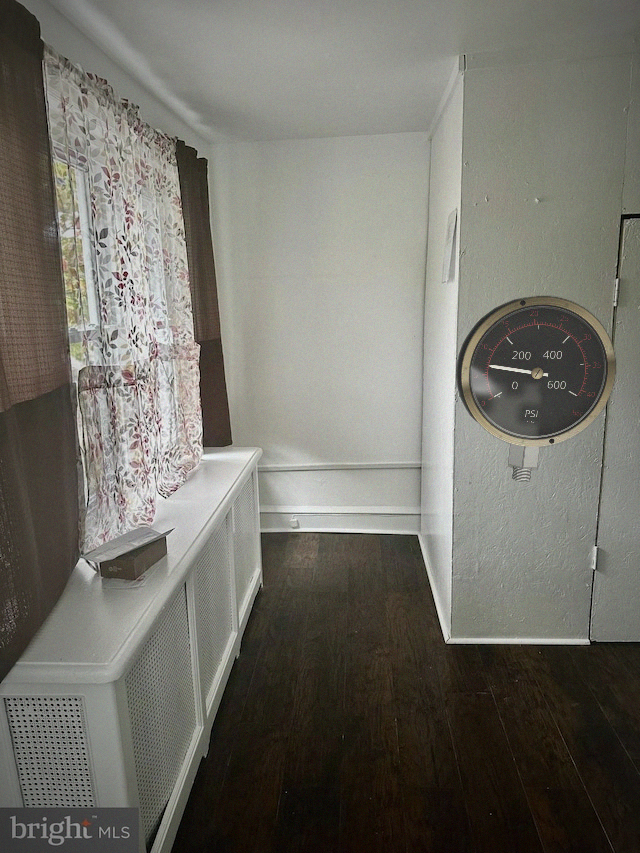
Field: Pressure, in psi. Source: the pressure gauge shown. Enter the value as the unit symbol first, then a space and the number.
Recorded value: psi 100
